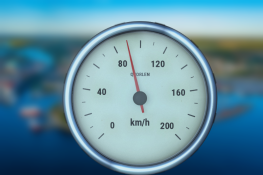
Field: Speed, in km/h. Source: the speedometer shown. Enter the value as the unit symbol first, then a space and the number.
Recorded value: km/h 90
